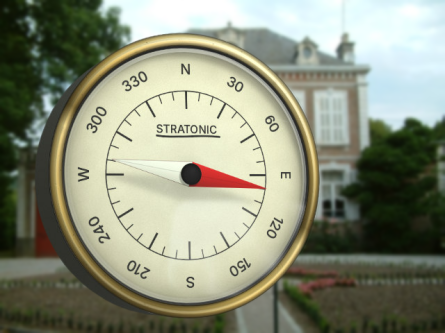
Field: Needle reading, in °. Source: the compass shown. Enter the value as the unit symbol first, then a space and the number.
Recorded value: ° 100
